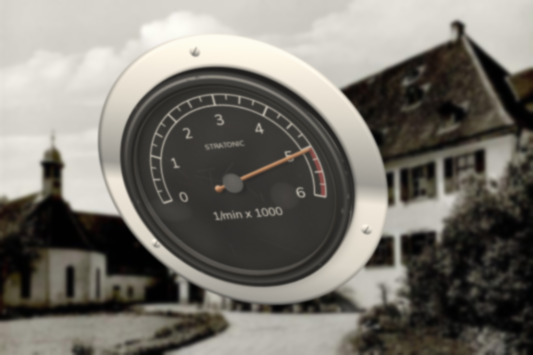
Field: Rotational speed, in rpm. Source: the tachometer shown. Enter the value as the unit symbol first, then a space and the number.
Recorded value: rpm 5000
